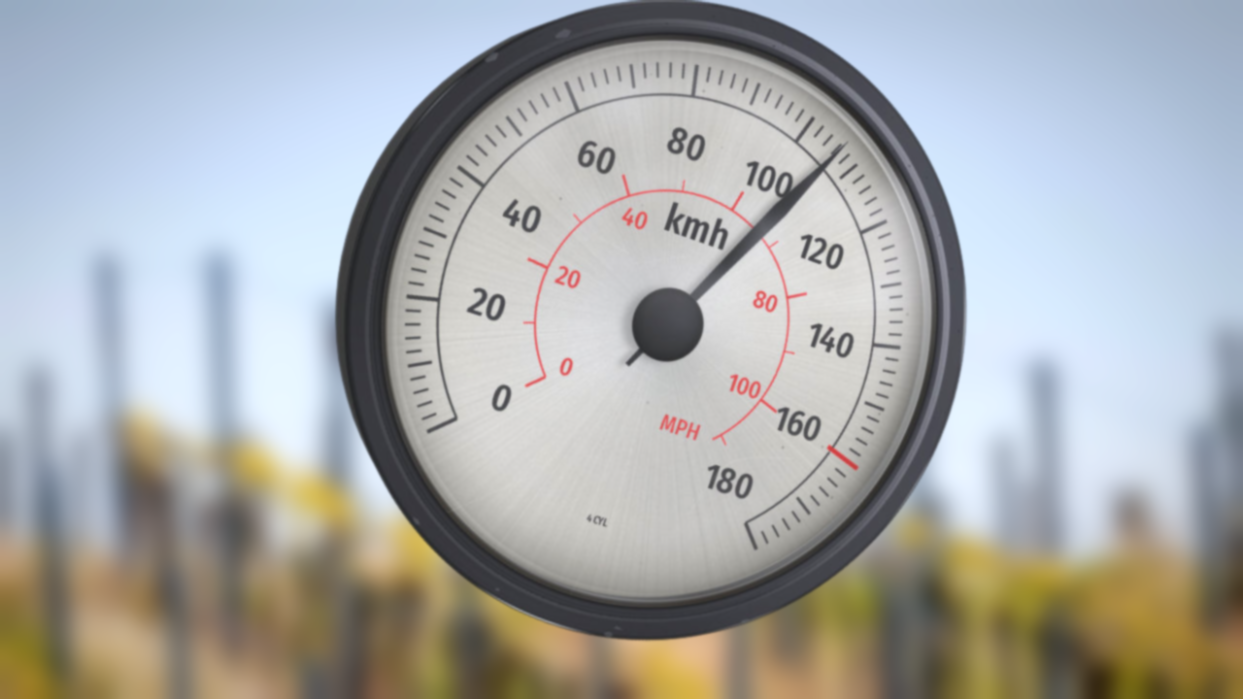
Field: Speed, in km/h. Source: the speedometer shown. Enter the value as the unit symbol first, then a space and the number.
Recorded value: km/h 106
